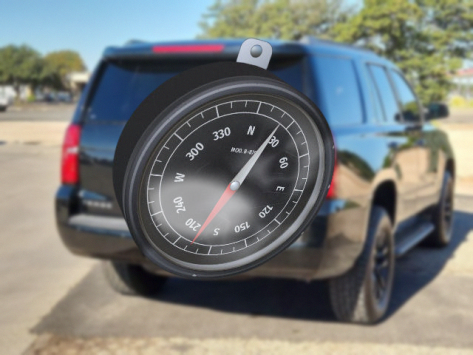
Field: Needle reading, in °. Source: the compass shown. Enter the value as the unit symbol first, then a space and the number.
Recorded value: ° 200
